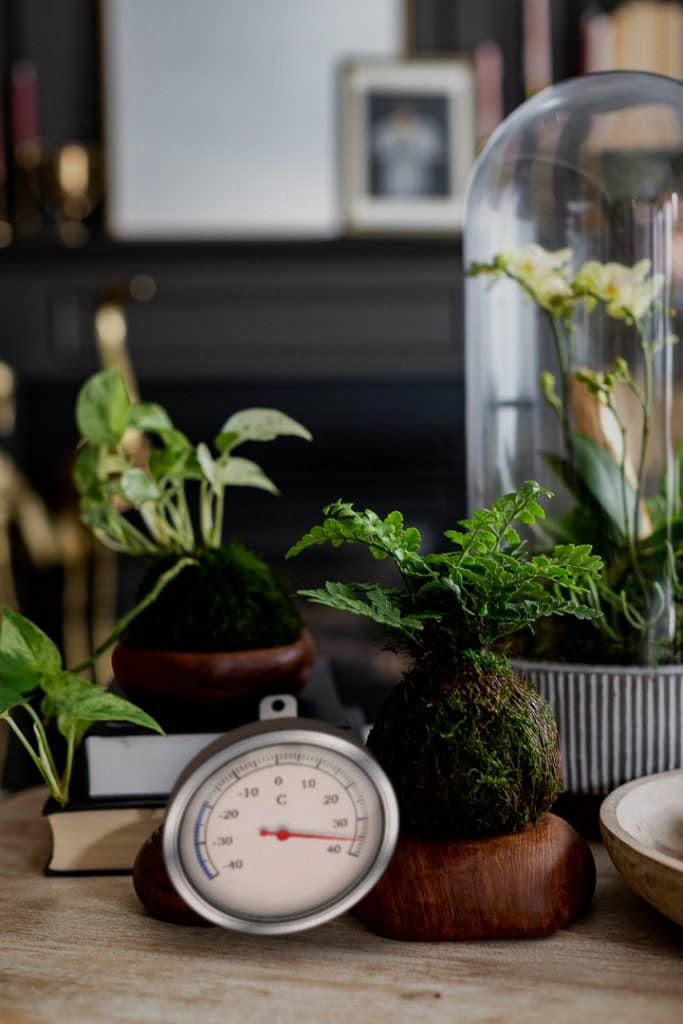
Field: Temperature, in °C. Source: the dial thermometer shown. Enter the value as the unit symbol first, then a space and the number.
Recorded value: °C 35
